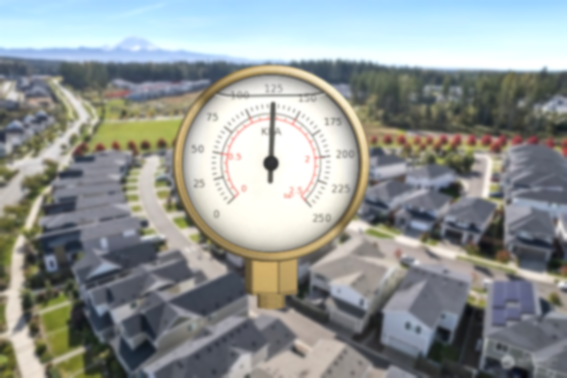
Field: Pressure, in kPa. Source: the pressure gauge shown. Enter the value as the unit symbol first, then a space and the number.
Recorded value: kPa 125
